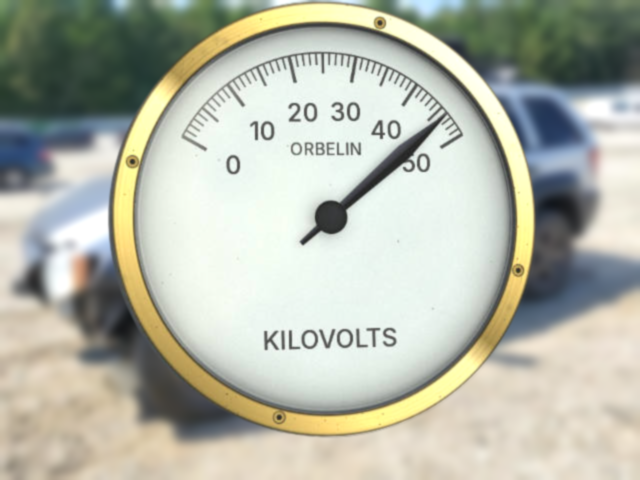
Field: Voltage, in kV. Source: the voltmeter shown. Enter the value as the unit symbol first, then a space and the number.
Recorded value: kV 46
